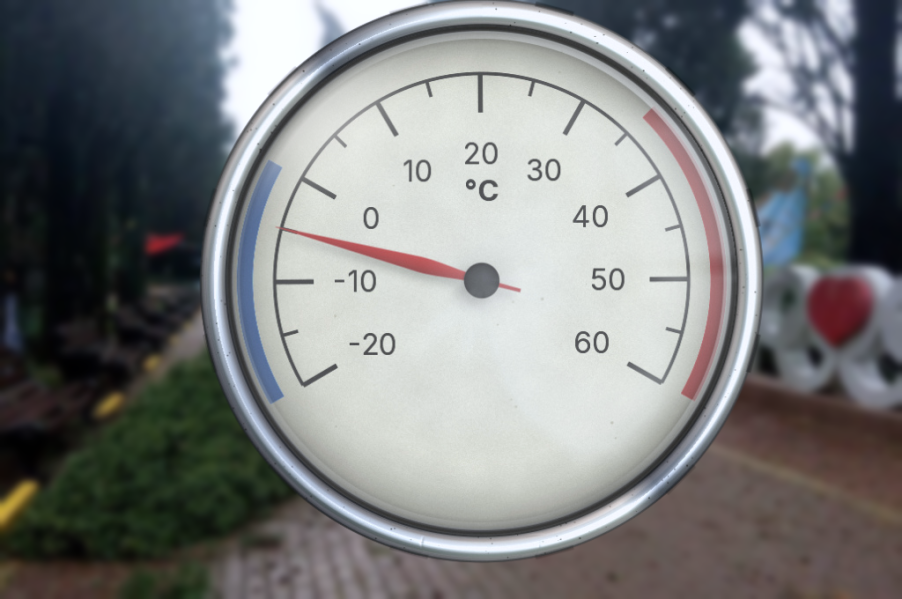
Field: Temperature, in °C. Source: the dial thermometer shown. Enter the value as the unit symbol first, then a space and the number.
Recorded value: °C -5
